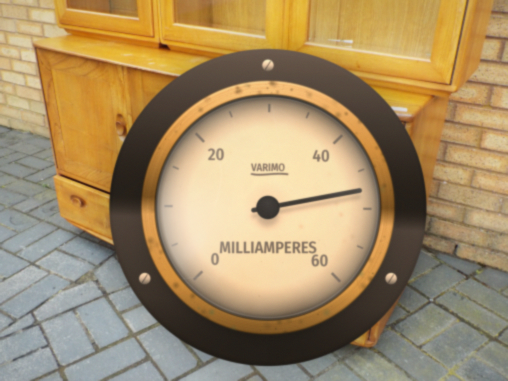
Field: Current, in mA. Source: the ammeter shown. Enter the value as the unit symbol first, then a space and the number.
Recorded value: mA 47.5
